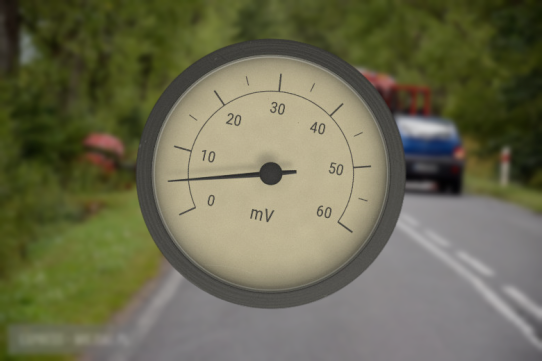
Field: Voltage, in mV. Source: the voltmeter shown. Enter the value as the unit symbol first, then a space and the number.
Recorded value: mV 5
